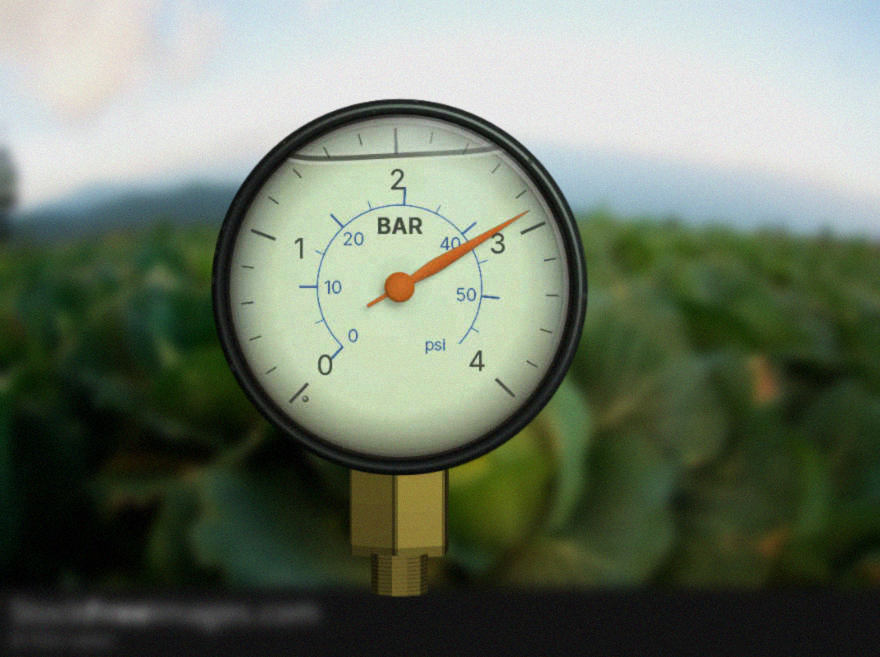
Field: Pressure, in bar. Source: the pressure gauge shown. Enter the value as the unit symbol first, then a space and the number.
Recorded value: bar 2.9
